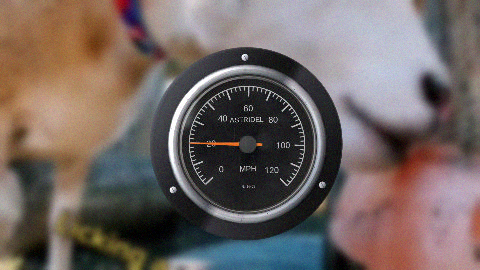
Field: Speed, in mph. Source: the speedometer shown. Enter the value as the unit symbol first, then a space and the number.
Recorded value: mph 20
